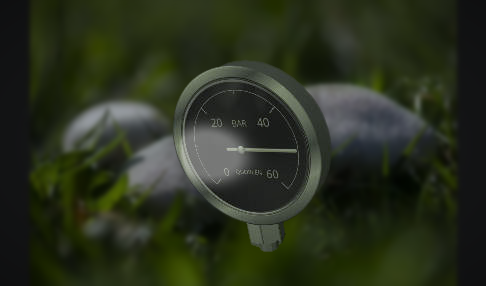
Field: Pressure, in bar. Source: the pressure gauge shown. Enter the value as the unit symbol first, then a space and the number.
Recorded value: bar 50
